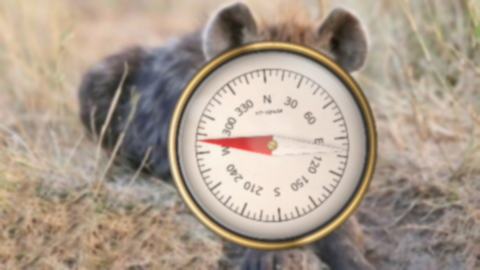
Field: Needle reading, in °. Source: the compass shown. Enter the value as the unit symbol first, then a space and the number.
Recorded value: ° 280
